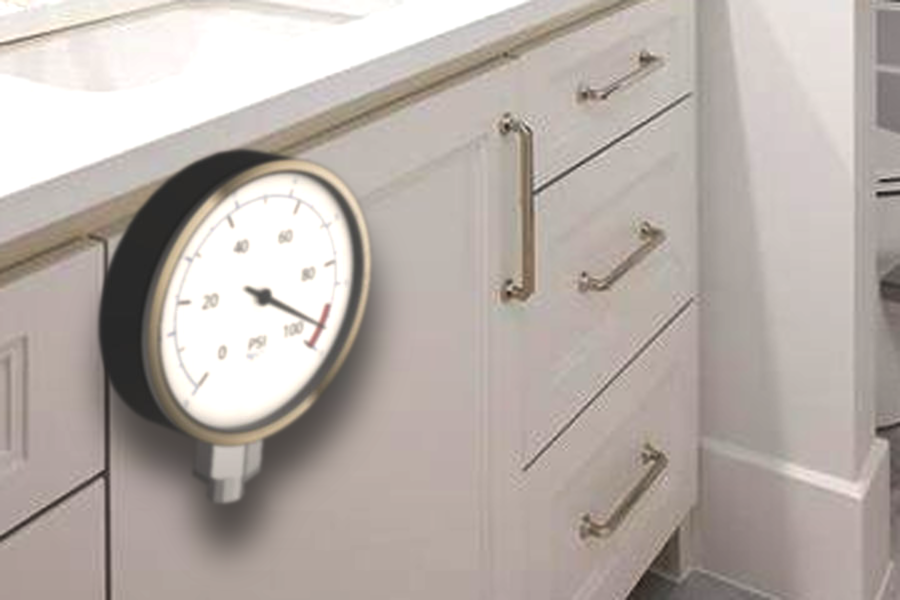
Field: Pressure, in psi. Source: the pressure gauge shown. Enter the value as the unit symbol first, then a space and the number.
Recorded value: psi 95
